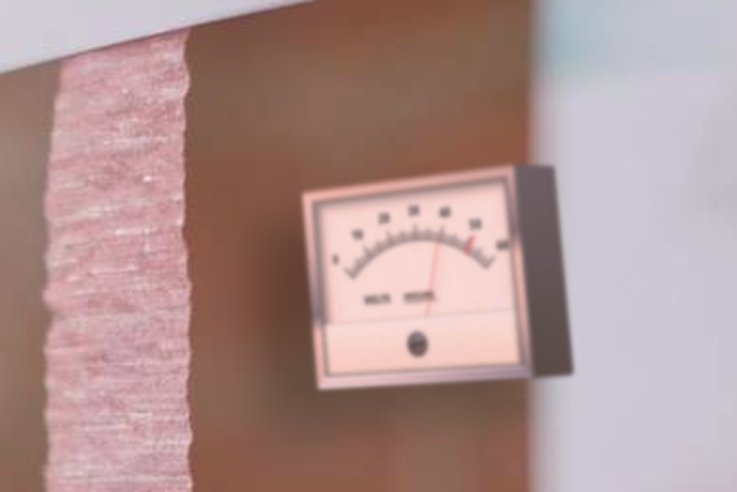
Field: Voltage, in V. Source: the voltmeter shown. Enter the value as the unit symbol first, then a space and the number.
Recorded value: V 40
